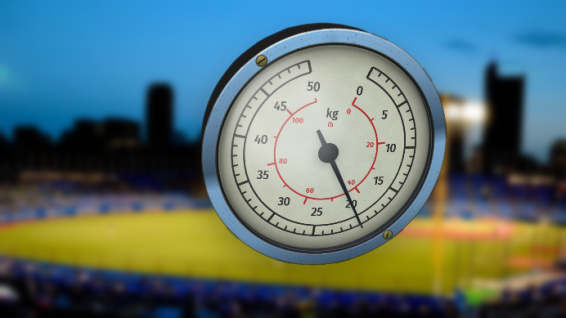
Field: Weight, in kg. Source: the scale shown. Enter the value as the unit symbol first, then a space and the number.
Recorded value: kg 20
